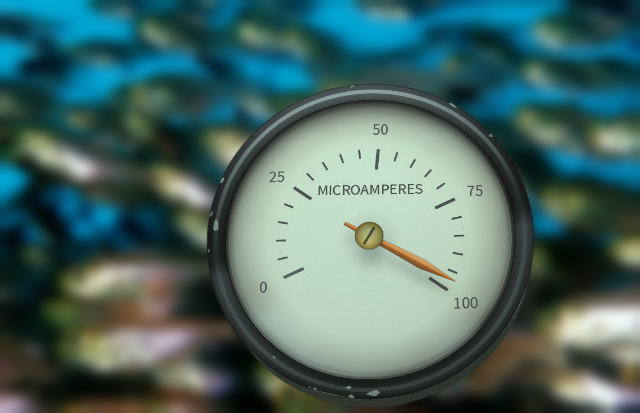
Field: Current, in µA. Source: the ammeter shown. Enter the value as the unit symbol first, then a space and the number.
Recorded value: µA 97.5
